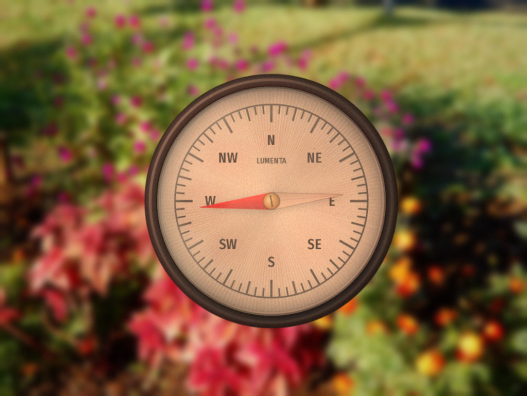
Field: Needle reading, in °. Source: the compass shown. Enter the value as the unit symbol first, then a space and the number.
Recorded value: ° 265
